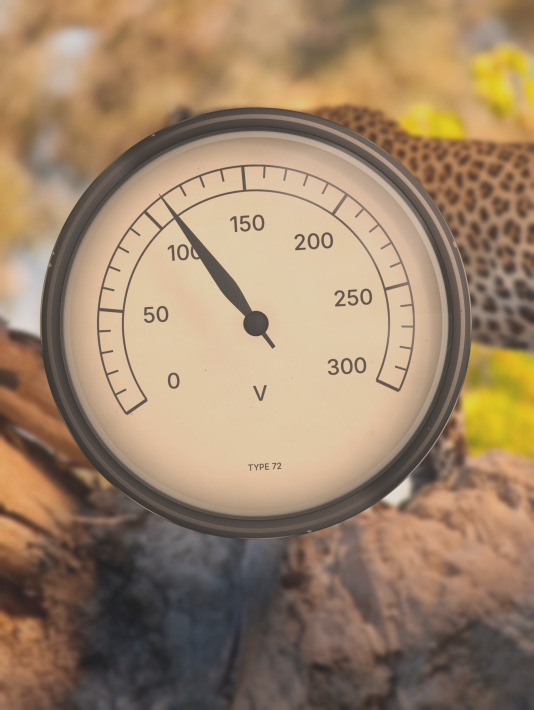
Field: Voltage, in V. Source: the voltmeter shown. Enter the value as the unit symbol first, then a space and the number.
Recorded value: V 110
